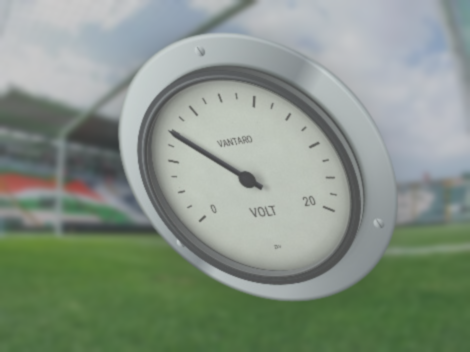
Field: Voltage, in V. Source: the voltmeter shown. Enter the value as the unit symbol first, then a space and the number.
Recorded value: V 6
